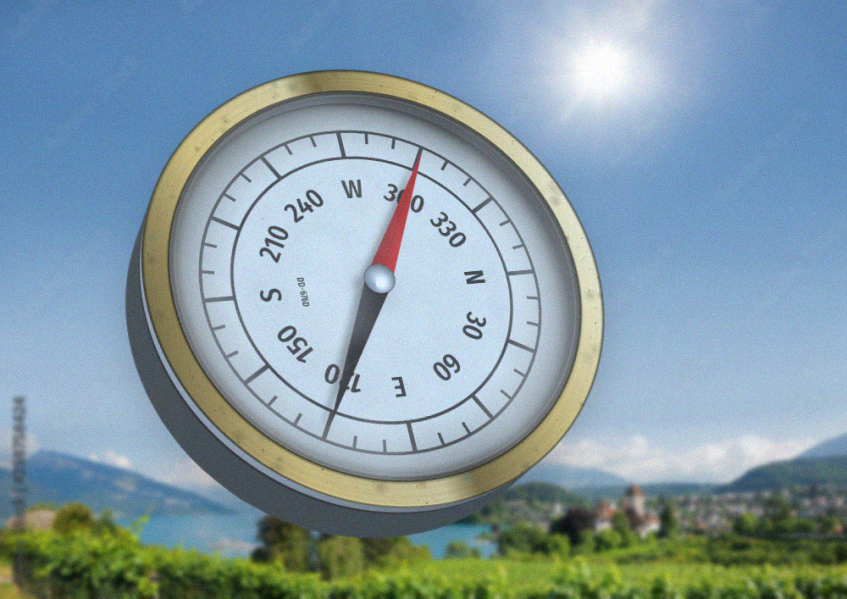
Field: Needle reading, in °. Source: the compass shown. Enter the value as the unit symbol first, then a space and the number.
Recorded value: ° 300
